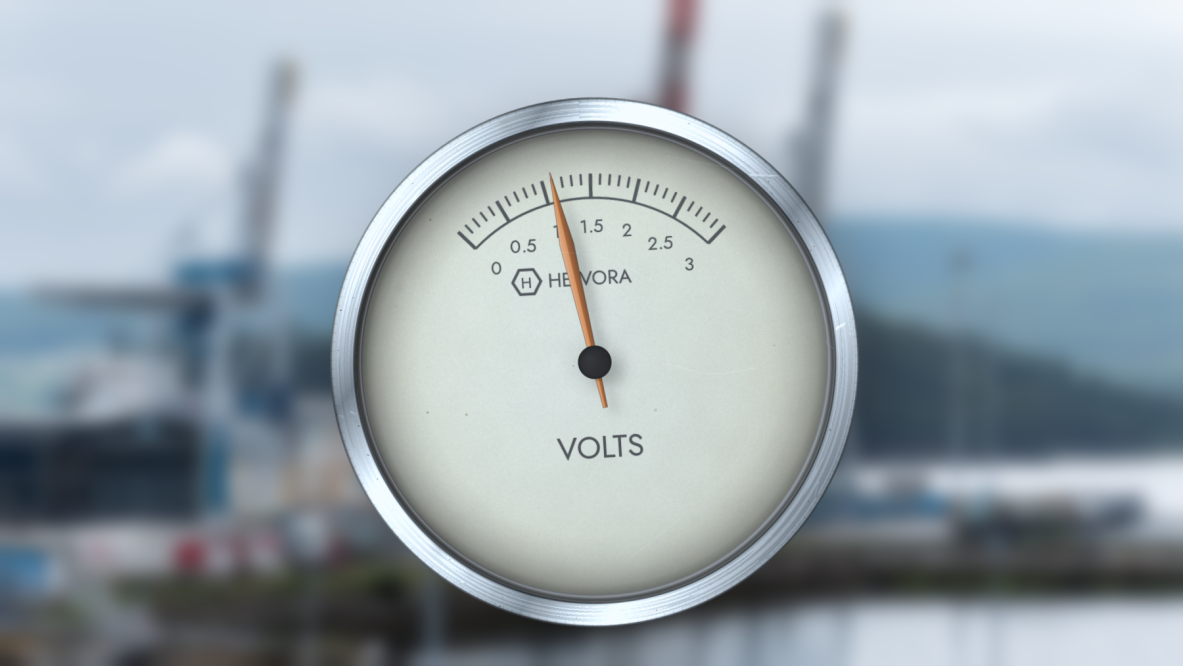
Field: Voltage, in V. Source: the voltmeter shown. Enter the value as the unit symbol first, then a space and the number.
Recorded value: V 1.1
